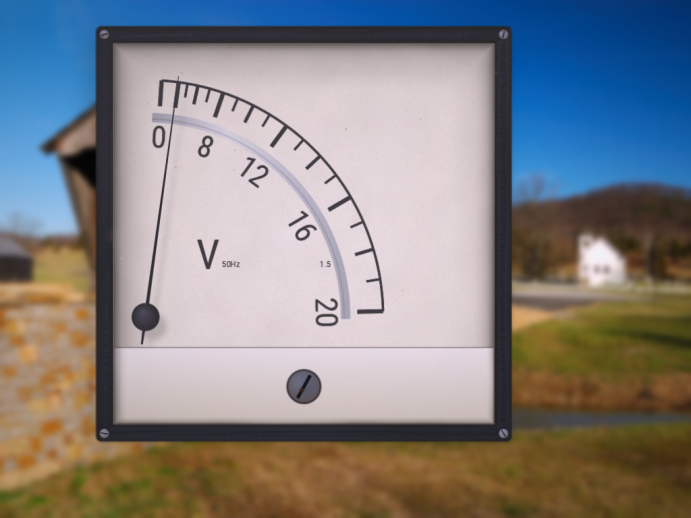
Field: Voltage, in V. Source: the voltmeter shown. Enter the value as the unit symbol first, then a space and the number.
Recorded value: V 4
